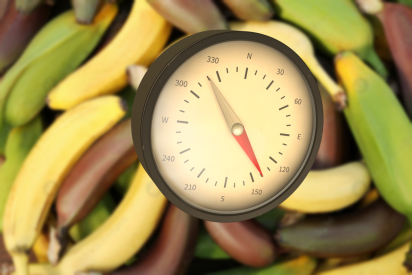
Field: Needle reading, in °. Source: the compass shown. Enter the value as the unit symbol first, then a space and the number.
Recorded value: ° 140
